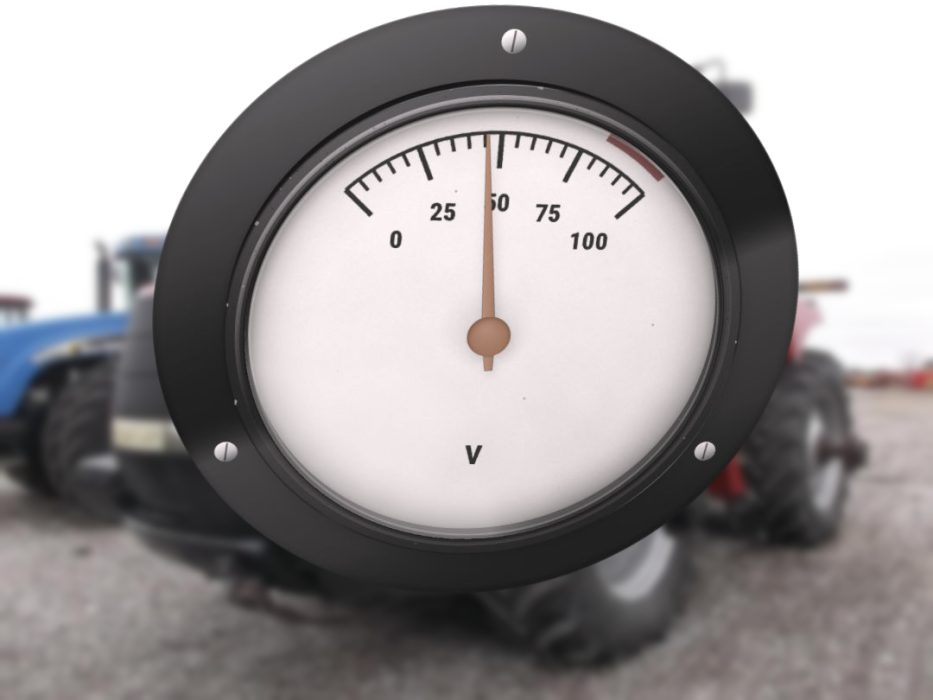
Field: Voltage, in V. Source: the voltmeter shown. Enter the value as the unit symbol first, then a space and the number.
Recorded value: V 45
